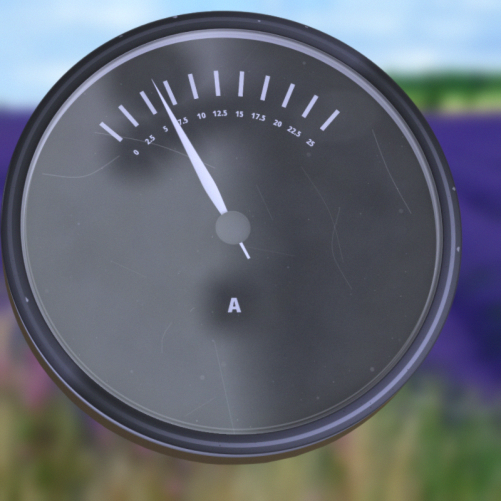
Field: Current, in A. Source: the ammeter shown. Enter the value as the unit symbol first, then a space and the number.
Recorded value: A 6.25
